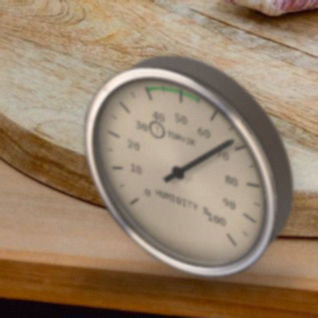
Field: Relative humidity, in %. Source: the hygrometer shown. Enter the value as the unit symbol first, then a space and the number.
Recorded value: % 67.5
